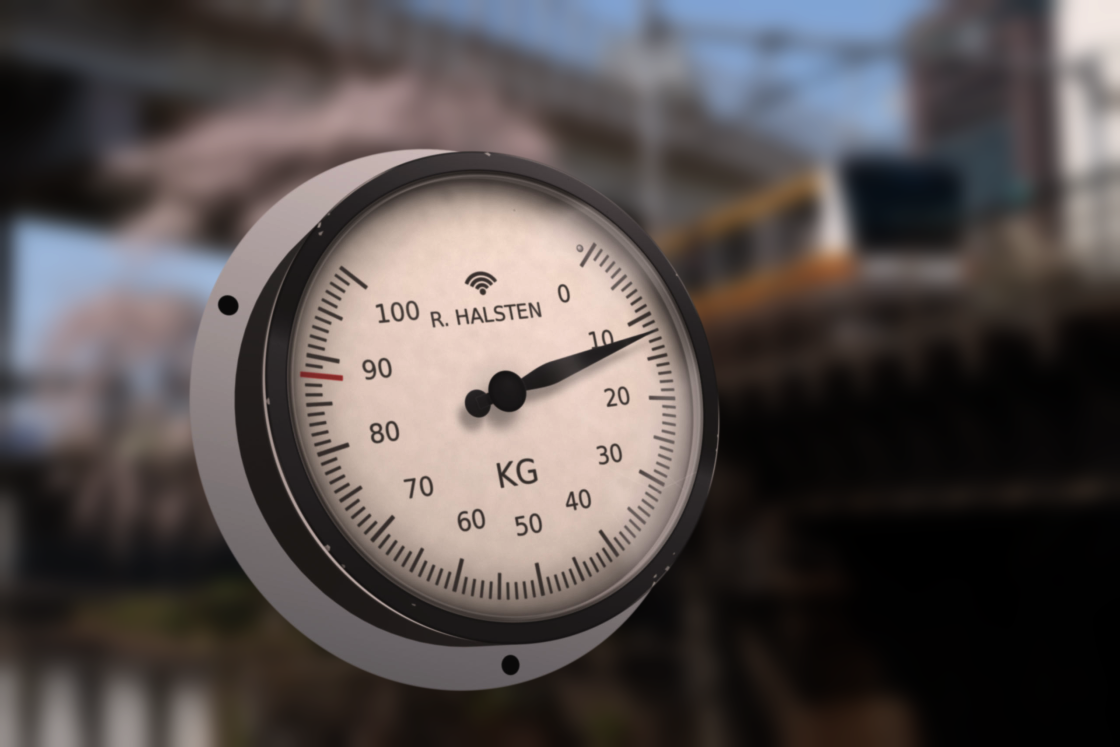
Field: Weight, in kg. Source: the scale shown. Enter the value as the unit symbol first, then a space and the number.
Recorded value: kg 12
